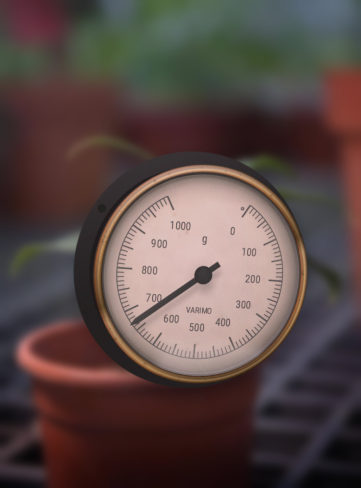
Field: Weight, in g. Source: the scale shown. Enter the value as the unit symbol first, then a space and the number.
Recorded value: g 670
